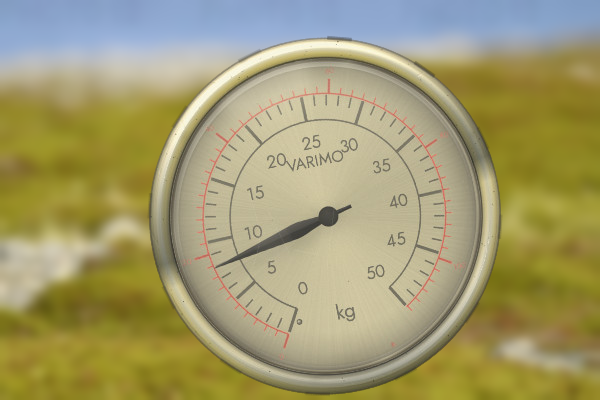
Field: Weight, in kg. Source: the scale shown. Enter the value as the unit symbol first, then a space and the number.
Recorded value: kg 8
